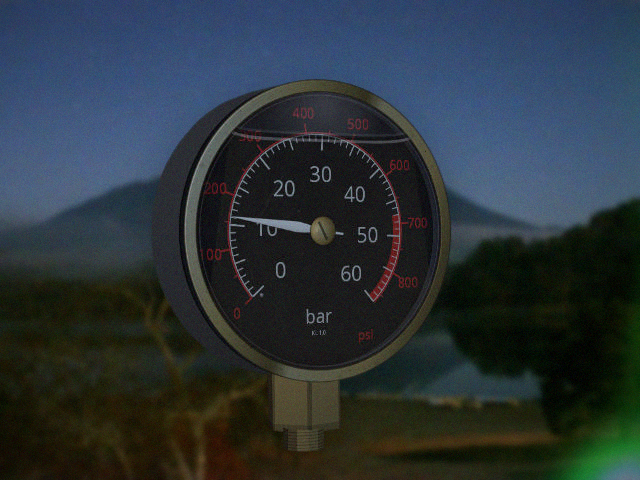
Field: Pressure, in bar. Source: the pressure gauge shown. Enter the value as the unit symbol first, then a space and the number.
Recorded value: bar 11
